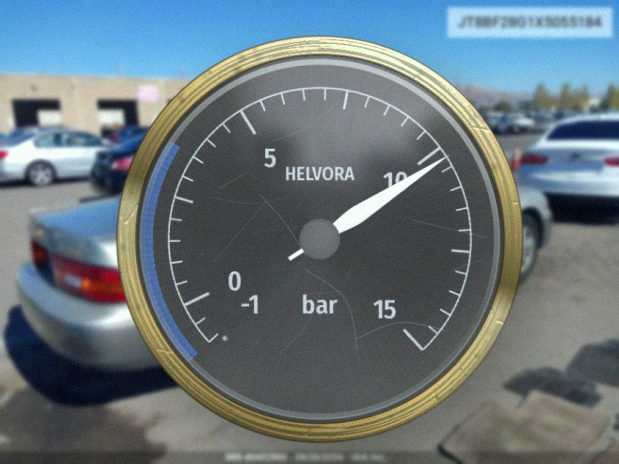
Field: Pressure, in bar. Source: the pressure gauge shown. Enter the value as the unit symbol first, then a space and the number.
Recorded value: bar 10.25
